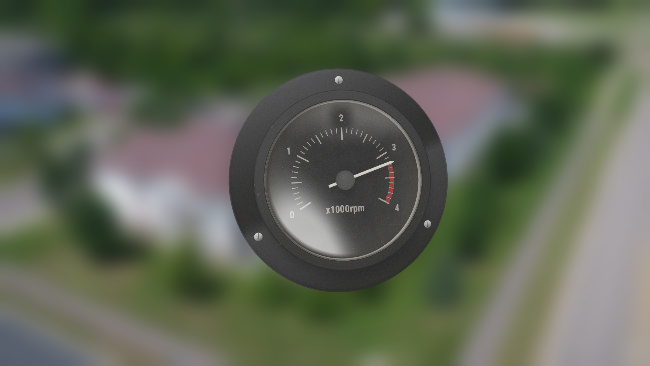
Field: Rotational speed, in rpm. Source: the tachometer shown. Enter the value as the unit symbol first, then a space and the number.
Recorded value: rpm 3200
